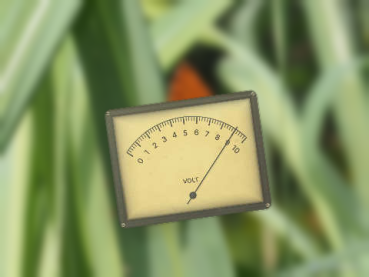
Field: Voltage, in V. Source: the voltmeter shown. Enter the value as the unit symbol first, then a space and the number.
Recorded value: V 9
